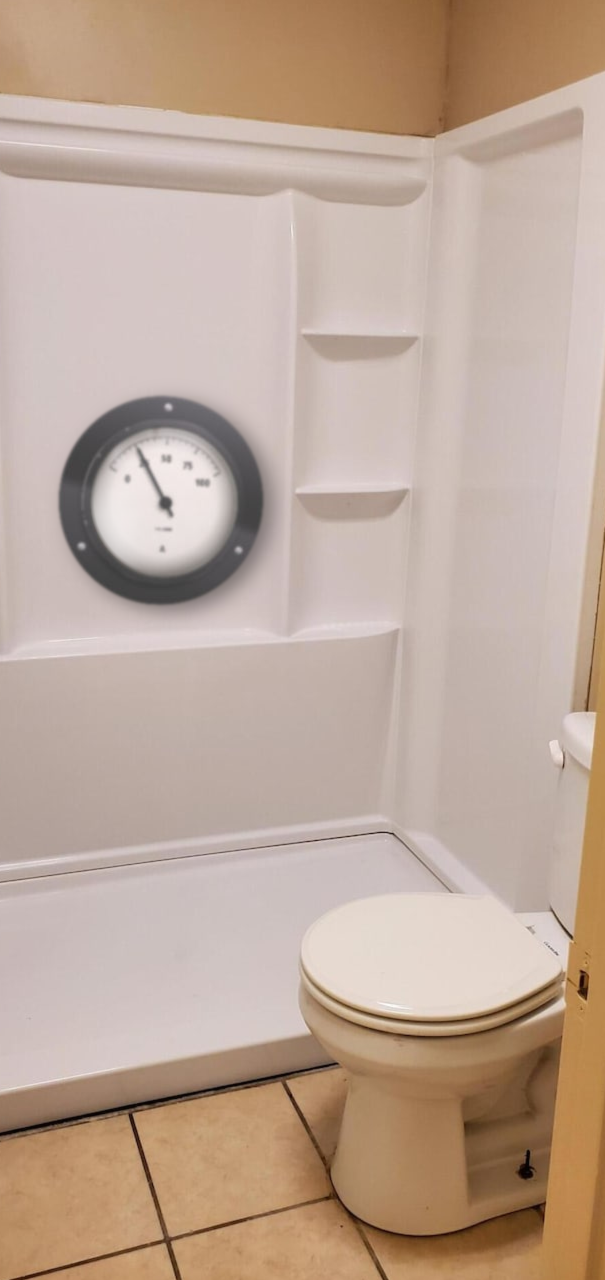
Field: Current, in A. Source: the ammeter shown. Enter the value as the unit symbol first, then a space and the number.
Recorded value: A 25
